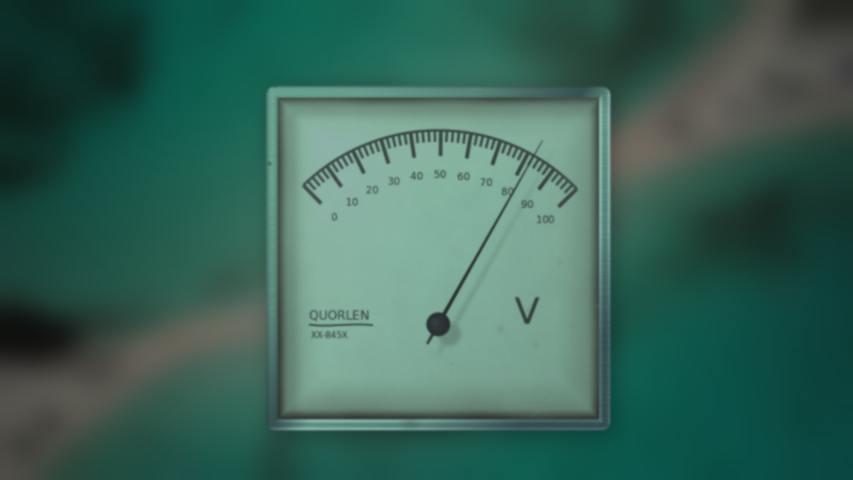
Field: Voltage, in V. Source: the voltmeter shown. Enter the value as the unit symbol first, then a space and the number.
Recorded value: V 82
